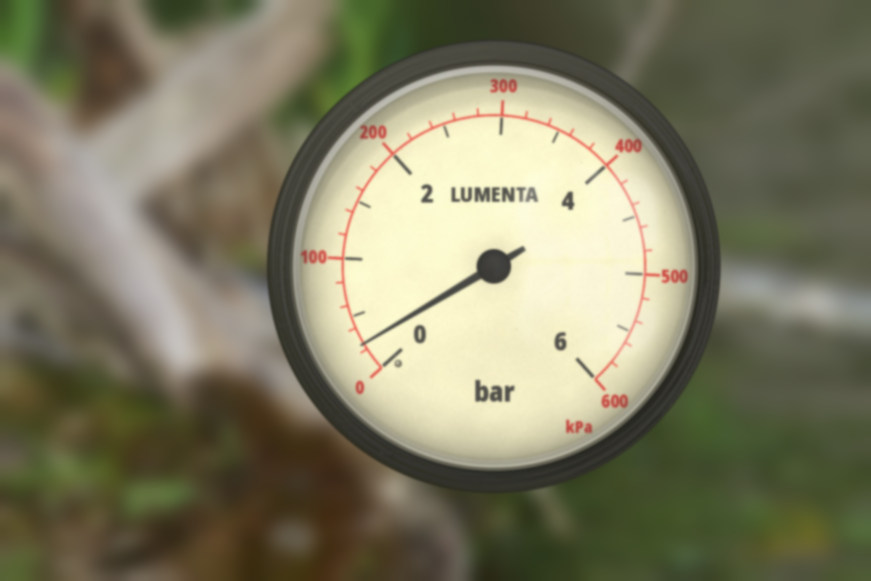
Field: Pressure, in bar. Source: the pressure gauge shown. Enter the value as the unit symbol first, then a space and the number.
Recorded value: bar 0.25
